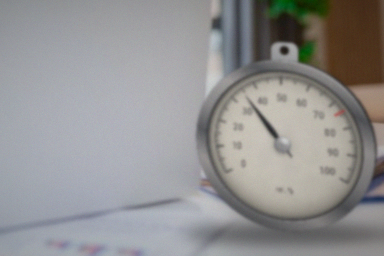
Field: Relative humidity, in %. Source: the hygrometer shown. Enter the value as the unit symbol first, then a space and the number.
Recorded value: % 35
